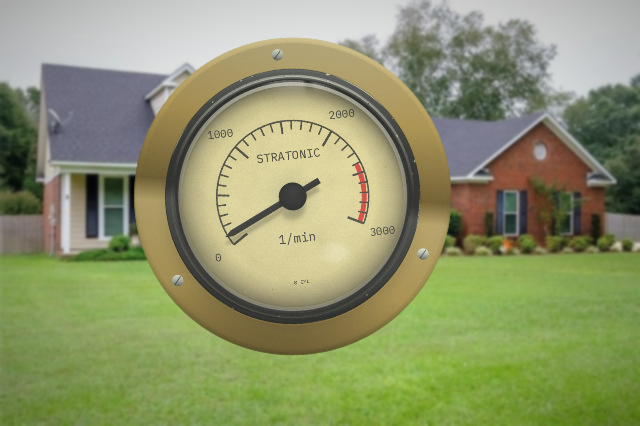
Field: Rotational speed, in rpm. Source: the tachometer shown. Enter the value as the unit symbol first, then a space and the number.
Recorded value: rpm 100
